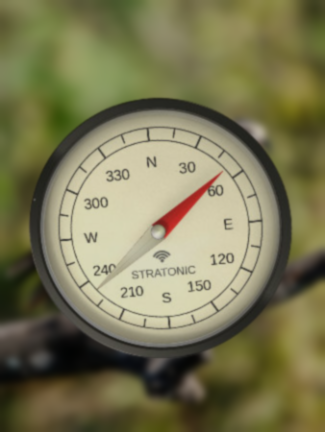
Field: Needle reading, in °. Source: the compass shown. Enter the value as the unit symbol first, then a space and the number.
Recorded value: ° 52.5
